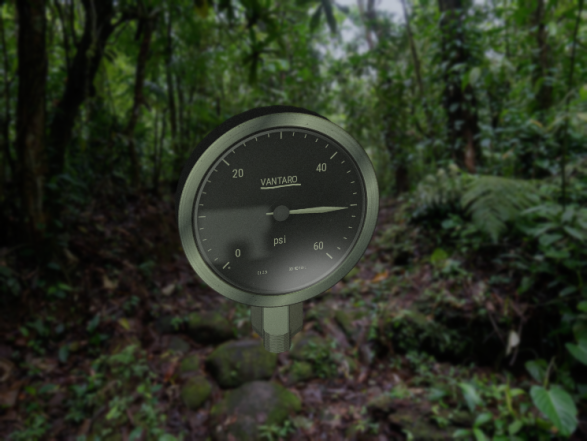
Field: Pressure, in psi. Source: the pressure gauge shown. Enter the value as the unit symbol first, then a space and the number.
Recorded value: psi 50
